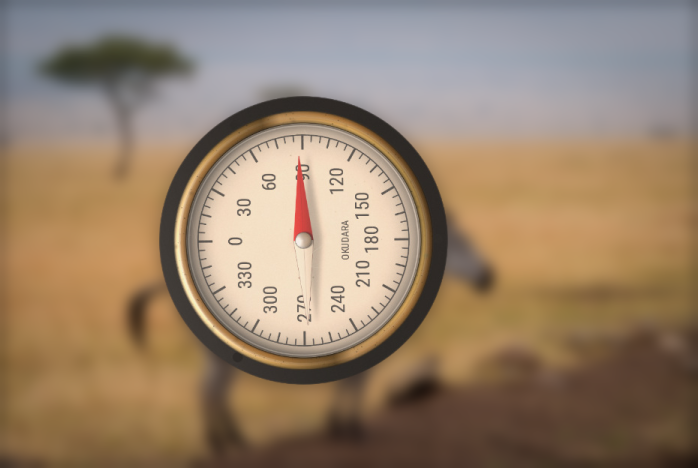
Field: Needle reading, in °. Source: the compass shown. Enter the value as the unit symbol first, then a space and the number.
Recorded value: ° 87.5
